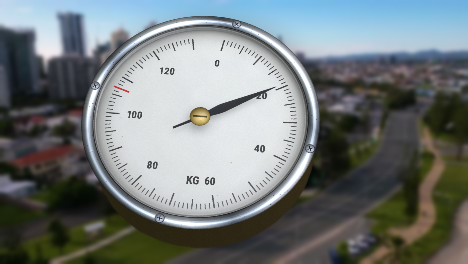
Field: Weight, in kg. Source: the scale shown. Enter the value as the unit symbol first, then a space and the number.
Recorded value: kg 20
